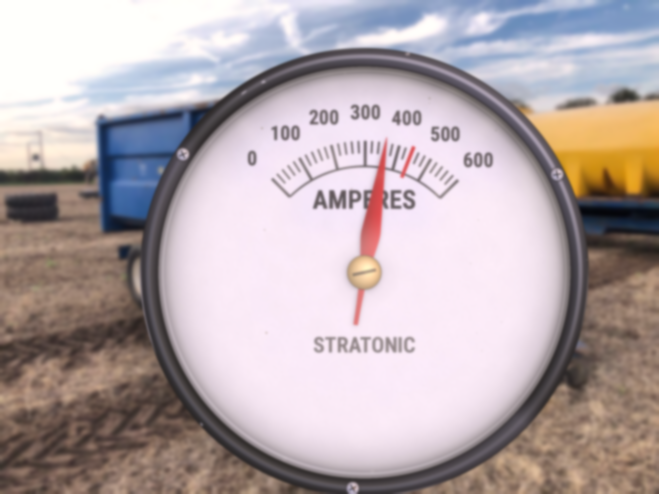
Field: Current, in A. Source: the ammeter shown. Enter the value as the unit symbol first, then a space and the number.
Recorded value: A 360
